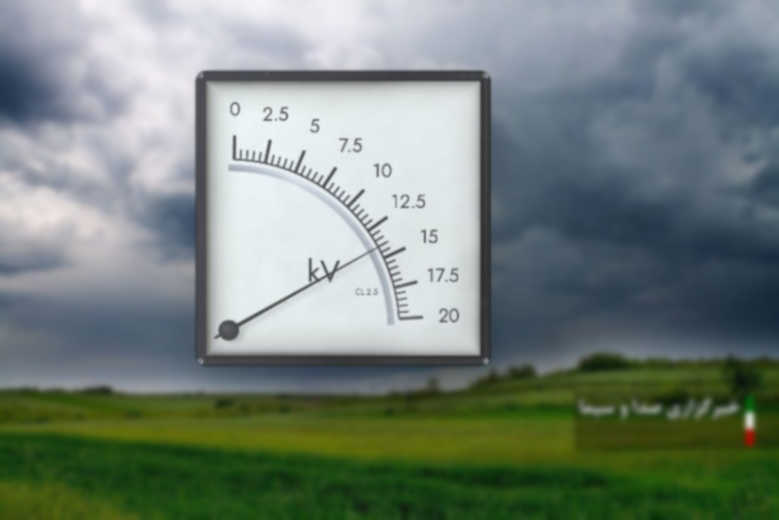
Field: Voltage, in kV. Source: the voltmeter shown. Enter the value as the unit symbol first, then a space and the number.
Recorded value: kV 14
